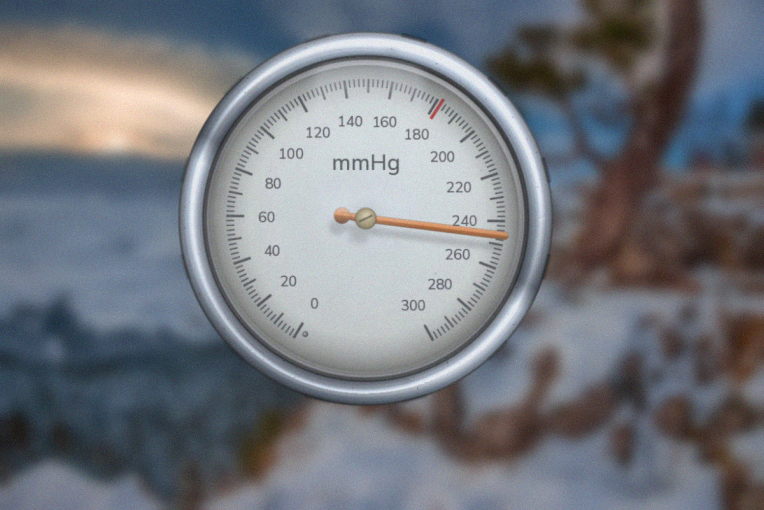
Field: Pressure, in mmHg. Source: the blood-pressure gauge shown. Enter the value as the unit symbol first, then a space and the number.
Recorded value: mmHg 246
